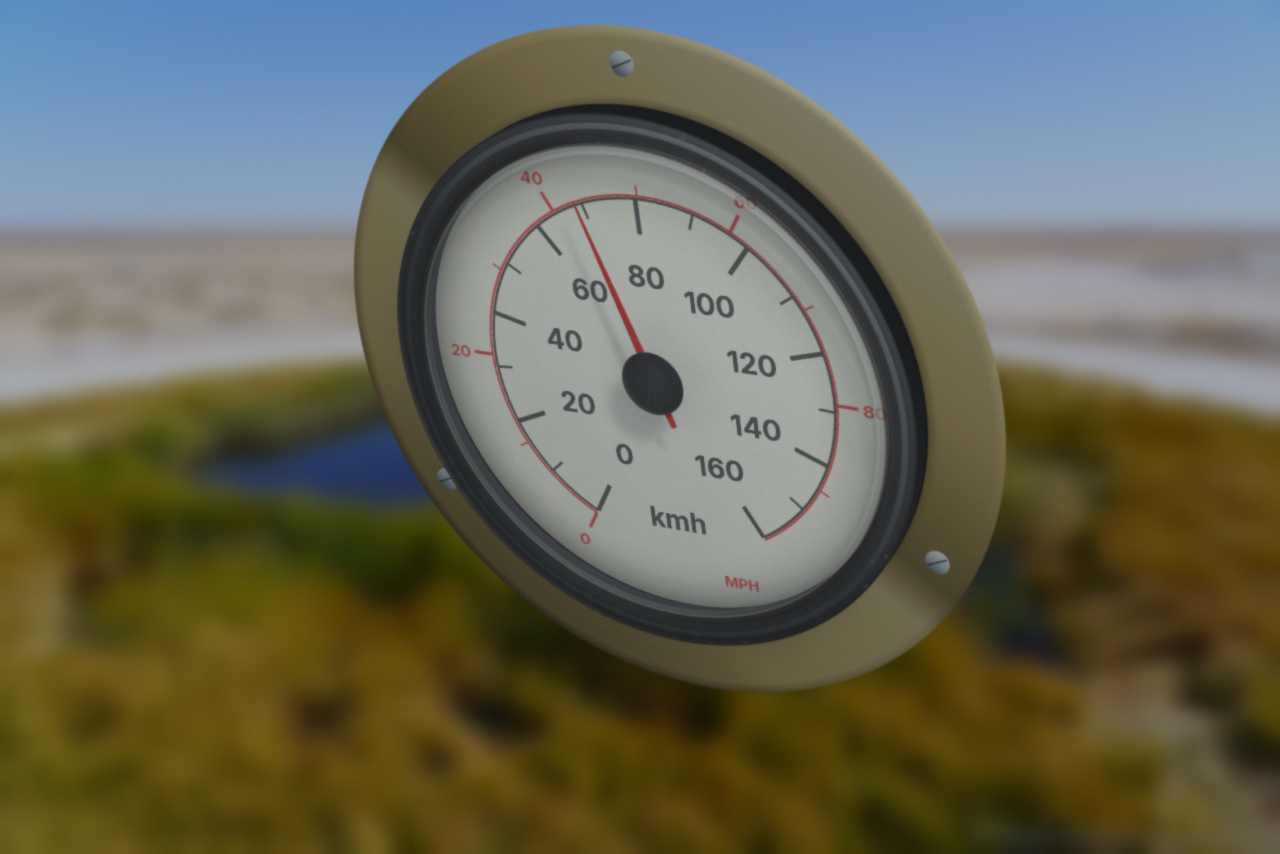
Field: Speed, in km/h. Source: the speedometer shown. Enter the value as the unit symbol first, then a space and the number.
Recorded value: km/h 70
